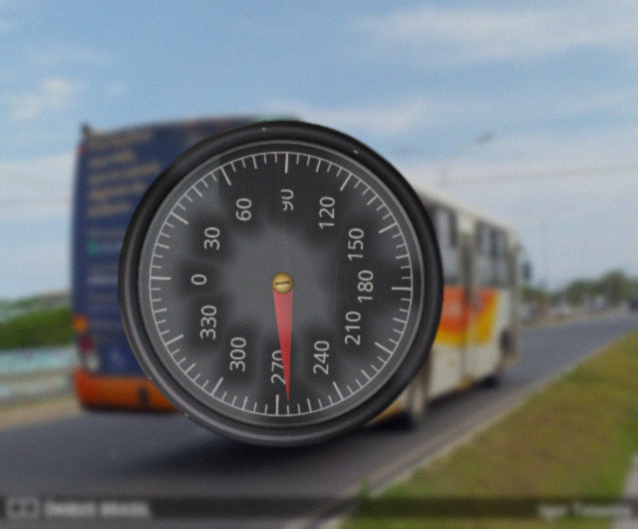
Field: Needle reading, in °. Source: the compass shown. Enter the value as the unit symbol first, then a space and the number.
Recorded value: ° 265
